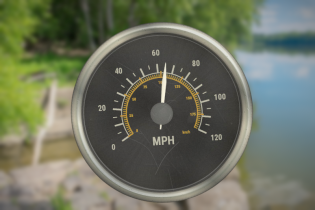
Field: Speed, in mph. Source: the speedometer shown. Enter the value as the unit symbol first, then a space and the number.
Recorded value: mph 65
